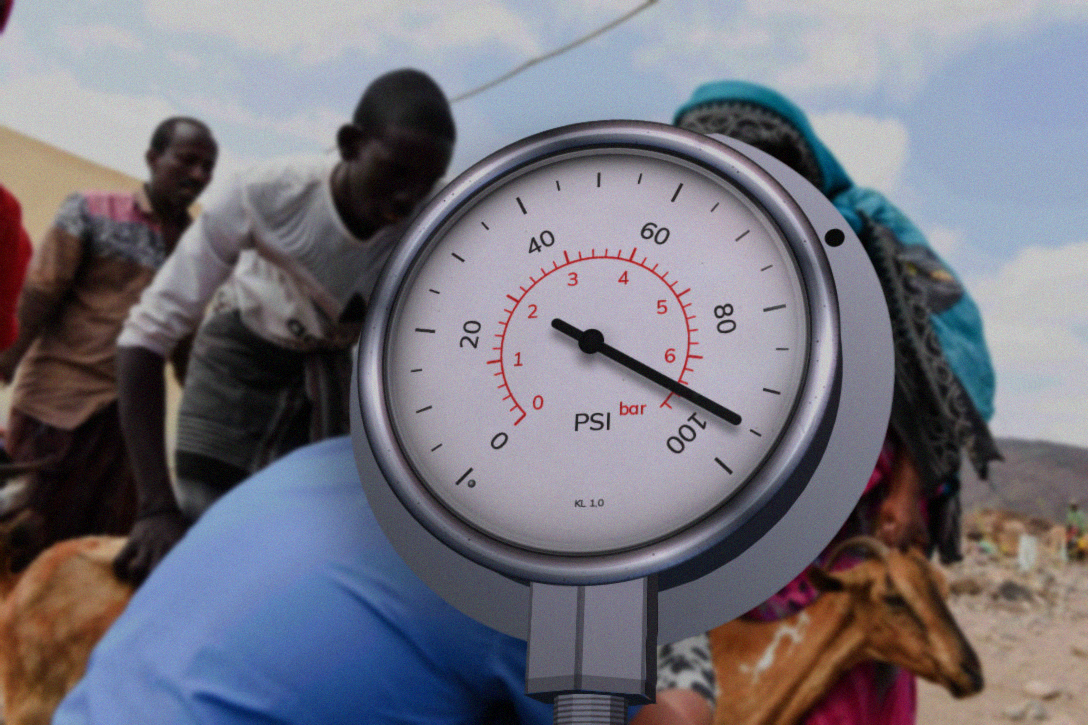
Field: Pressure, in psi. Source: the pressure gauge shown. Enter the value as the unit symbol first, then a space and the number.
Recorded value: psi 95
